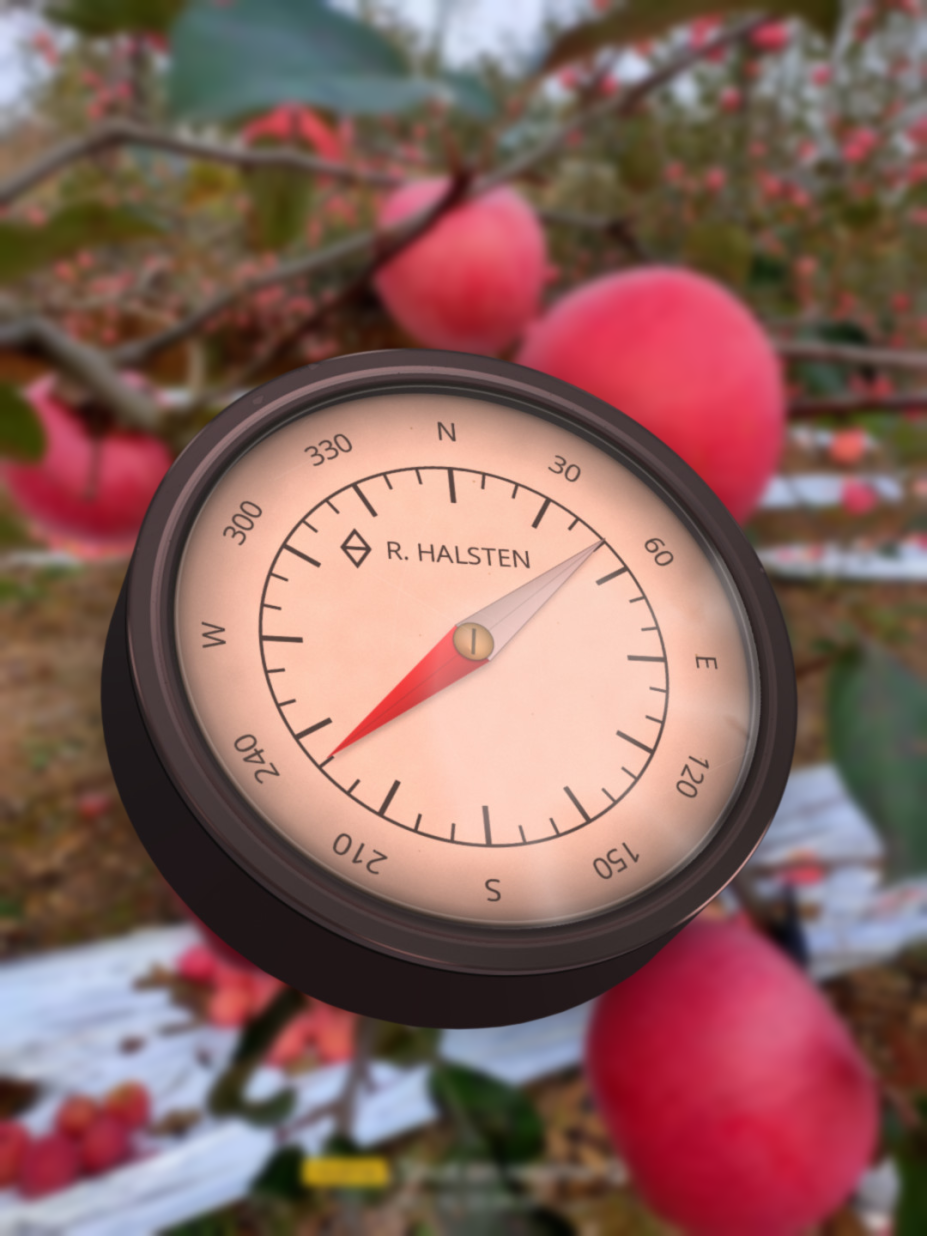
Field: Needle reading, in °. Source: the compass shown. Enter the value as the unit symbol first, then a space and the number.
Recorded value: ° 230
